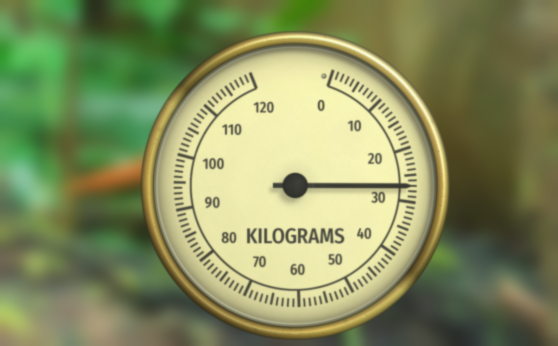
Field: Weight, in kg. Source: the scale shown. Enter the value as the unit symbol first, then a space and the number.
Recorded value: kg 27
